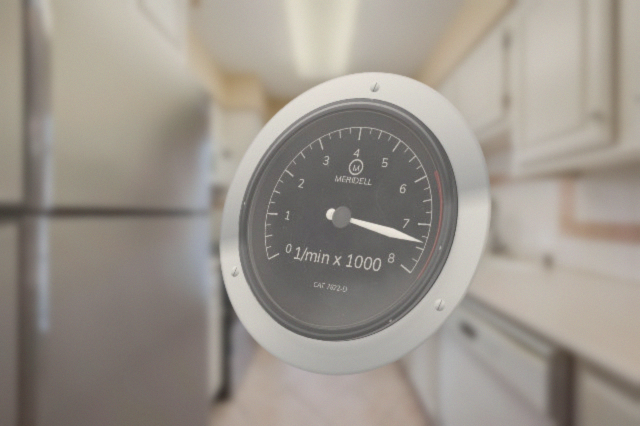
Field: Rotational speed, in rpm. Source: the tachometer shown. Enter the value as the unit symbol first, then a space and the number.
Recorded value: rpm 7375
